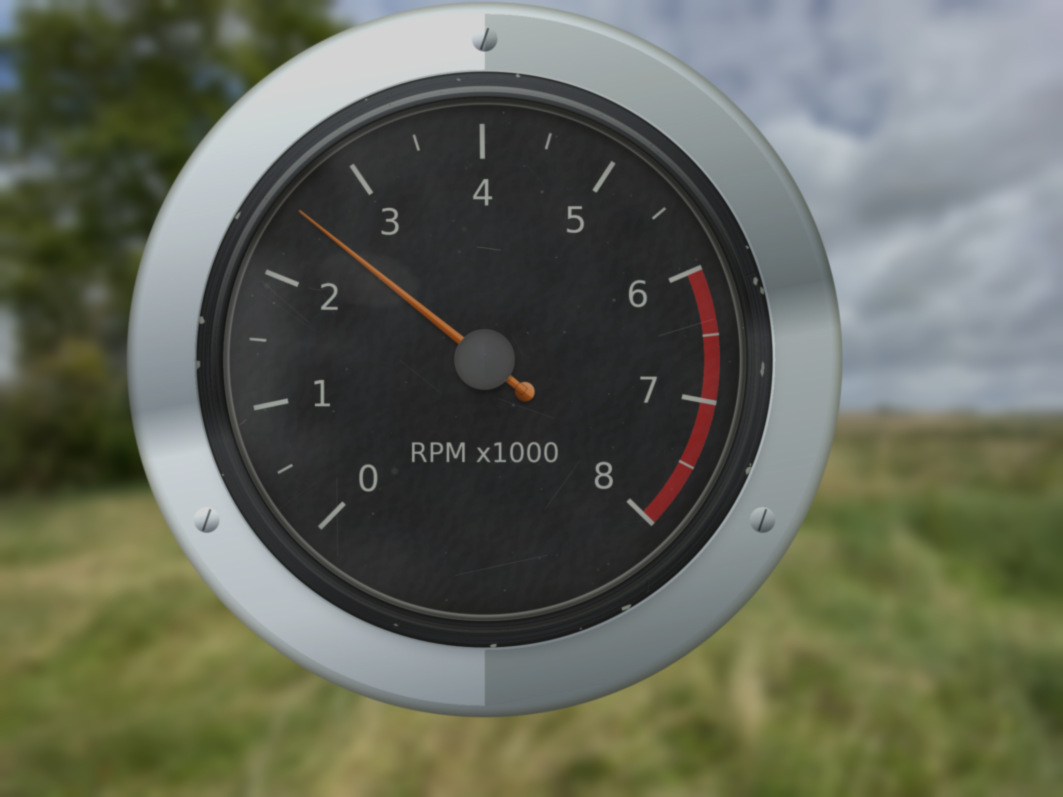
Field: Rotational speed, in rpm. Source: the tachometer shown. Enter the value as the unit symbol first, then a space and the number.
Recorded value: rpm 2500
